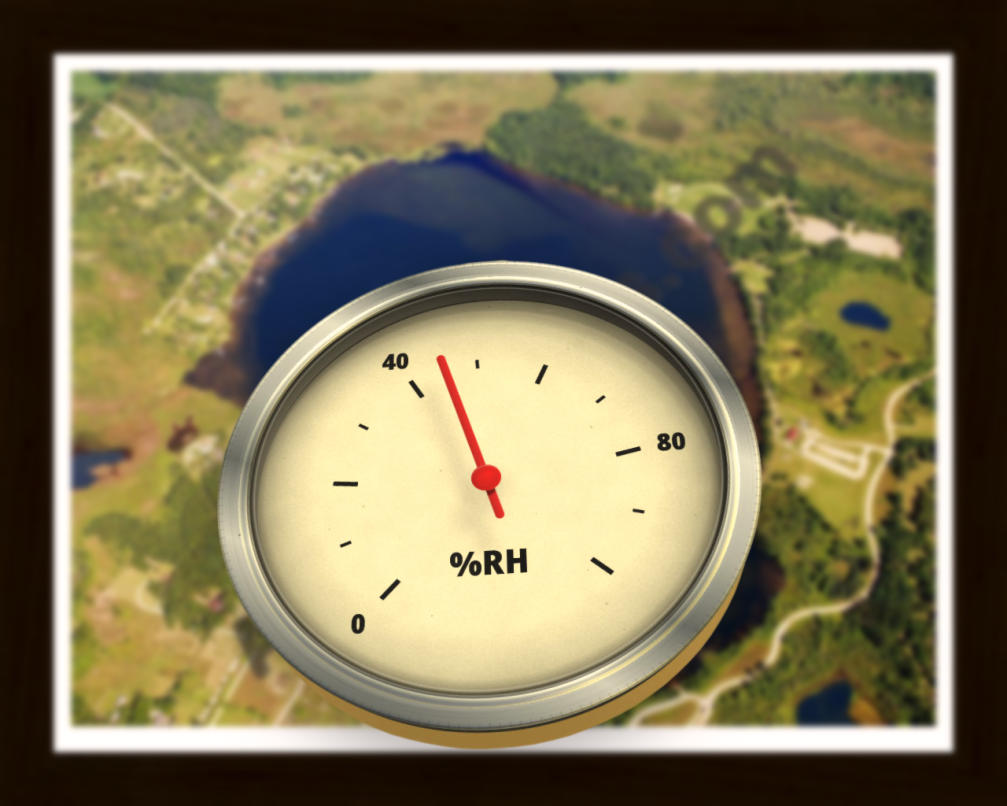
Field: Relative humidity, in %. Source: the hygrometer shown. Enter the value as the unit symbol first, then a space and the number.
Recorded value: % 45
